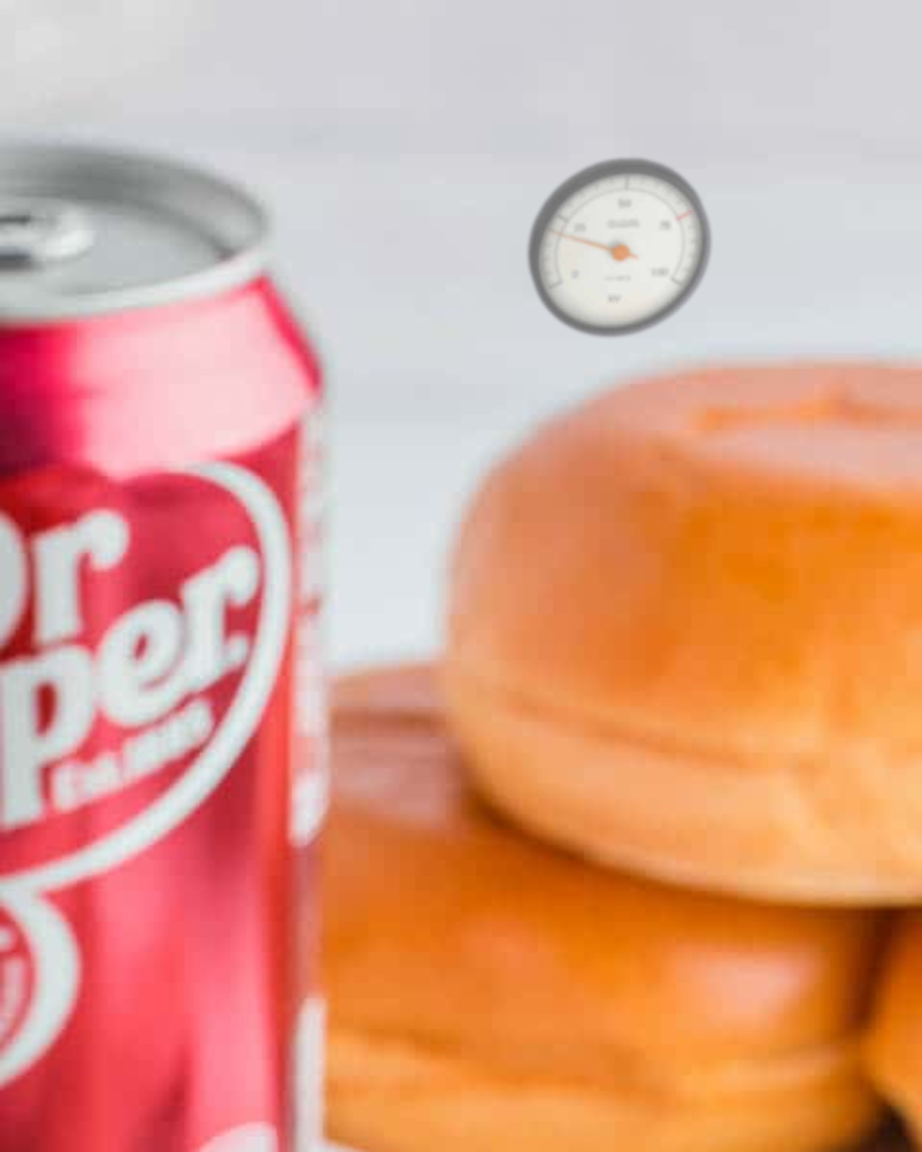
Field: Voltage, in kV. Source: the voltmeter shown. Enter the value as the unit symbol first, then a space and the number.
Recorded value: kV 20
